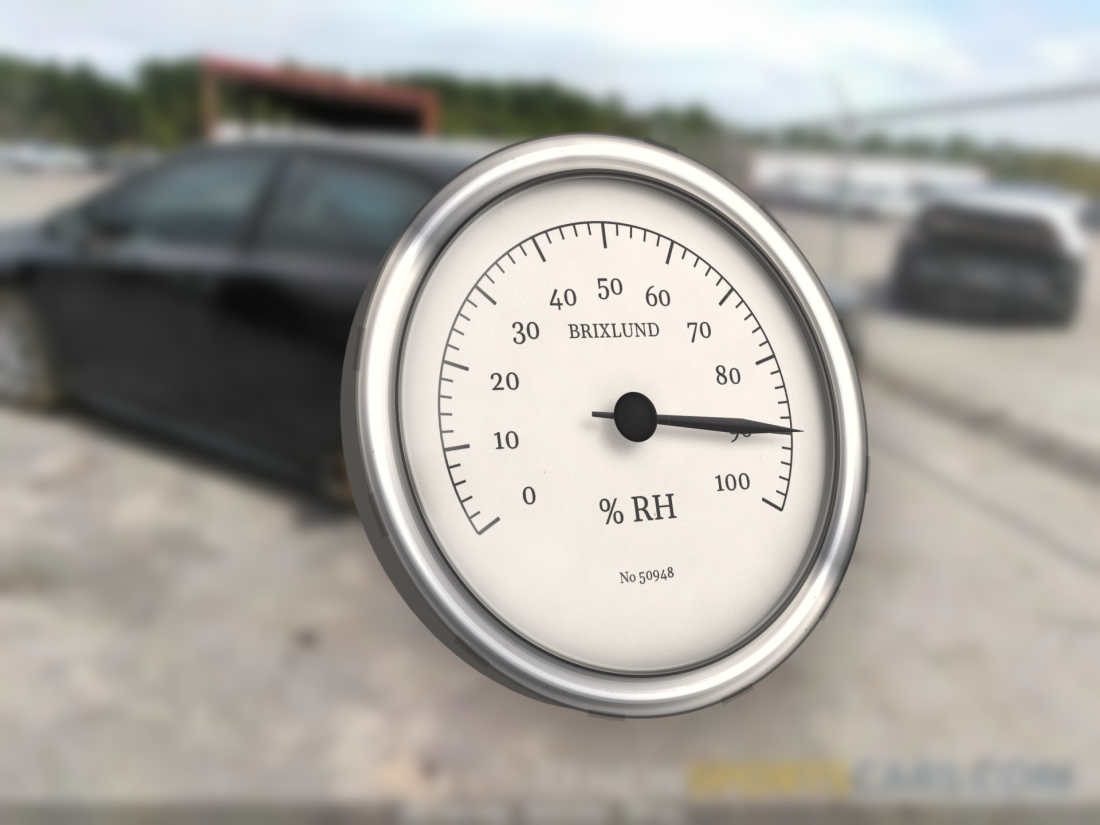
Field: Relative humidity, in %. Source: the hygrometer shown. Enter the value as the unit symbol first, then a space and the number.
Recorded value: % 90
